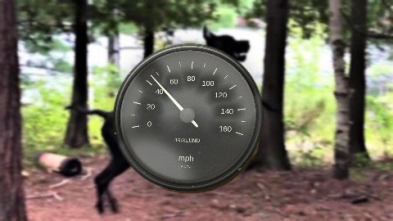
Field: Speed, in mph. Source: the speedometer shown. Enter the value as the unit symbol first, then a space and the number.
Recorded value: mph 45
